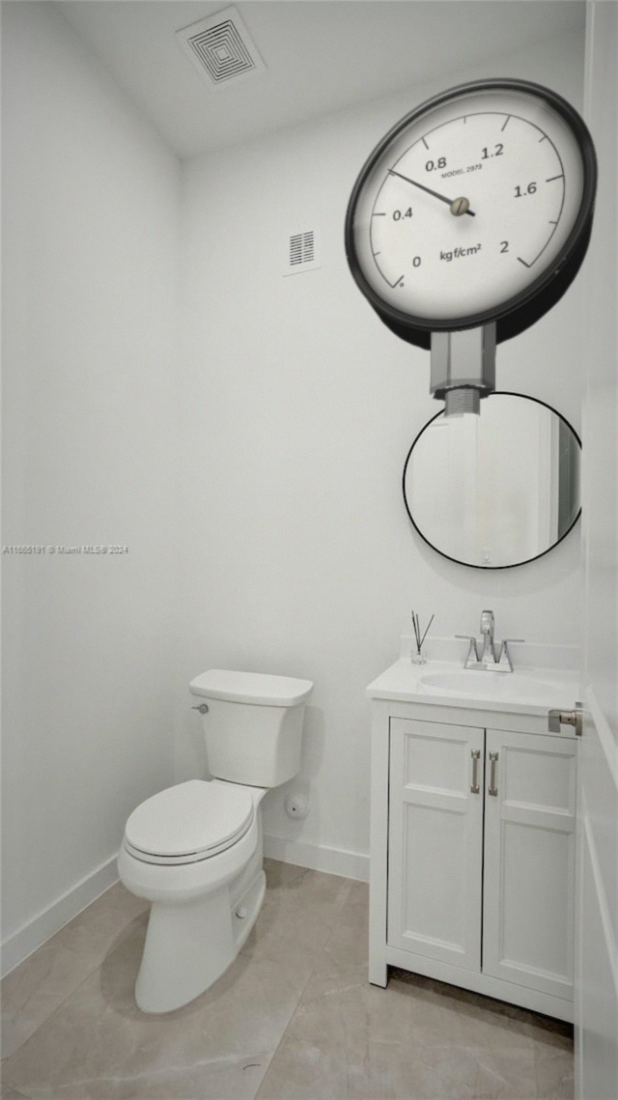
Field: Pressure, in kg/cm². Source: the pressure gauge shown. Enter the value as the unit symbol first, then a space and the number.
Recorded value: kg/cm² 0.6
